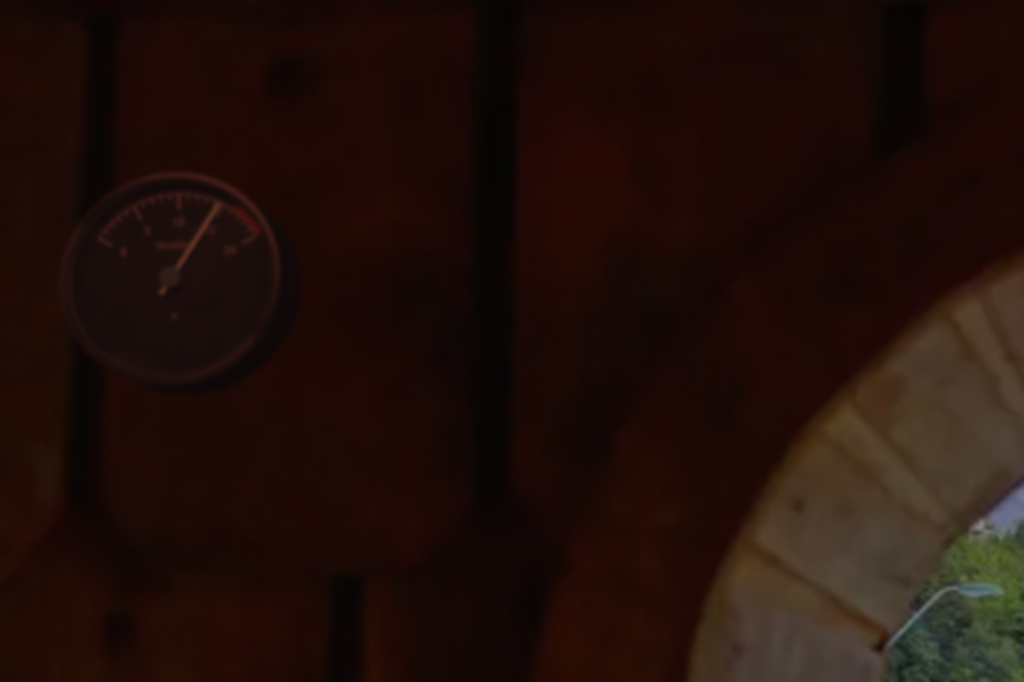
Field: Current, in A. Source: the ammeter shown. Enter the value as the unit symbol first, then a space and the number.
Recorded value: A 15
